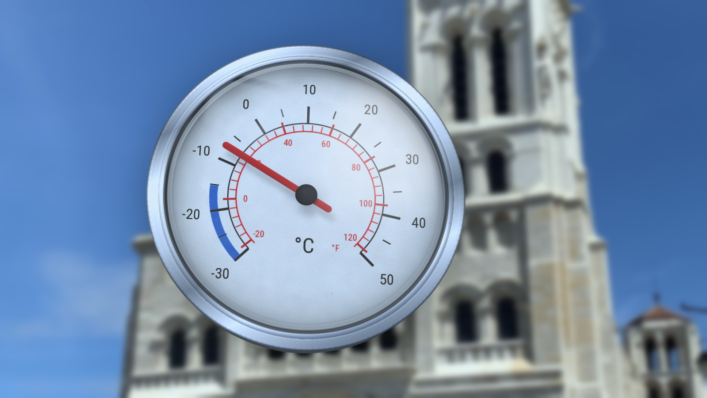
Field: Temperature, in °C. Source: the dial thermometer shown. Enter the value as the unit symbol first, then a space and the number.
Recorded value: °C -7.5
